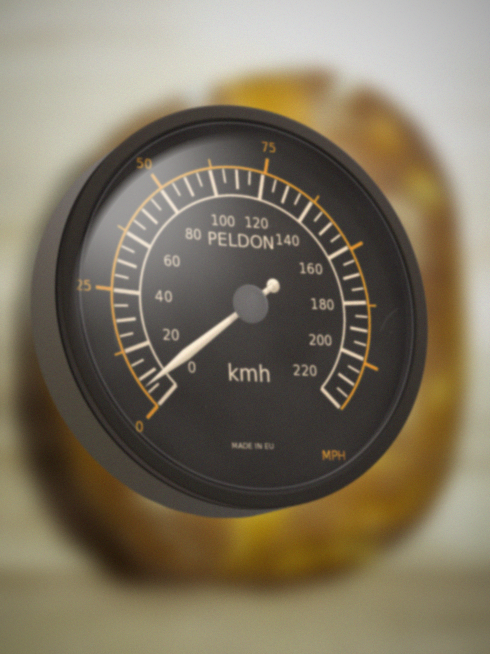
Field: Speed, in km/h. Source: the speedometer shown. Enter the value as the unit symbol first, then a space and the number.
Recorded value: km/h 7.5
